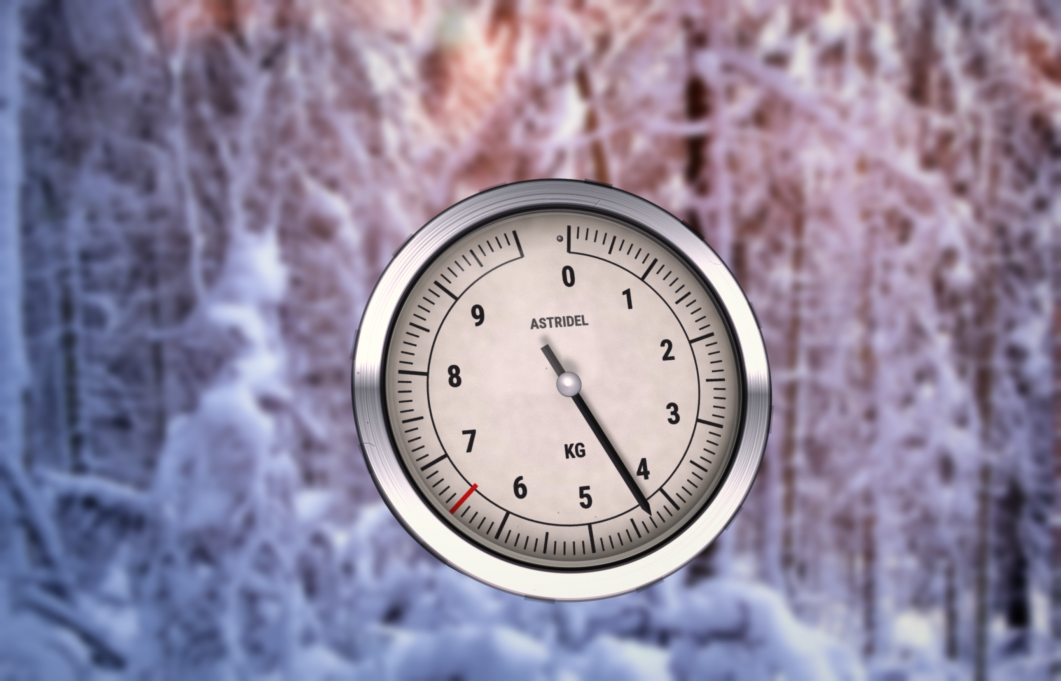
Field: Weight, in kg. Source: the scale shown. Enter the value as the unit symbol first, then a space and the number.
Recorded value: kg 4.3
